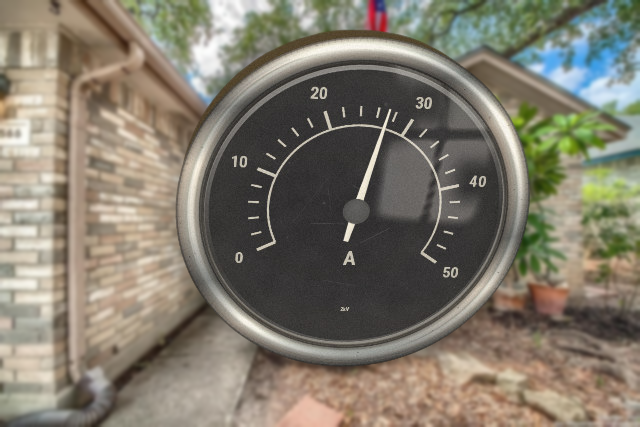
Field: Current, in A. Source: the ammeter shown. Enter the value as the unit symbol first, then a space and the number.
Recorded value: A 27
